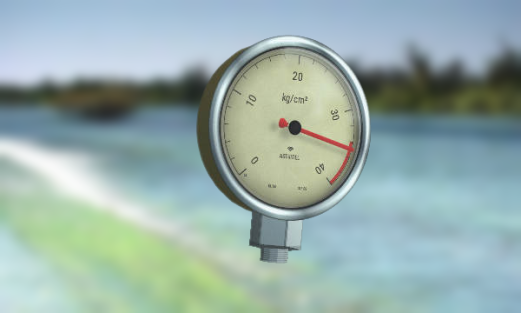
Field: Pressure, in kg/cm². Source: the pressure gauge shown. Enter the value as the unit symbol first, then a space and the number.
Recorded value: kg/cm² 35
